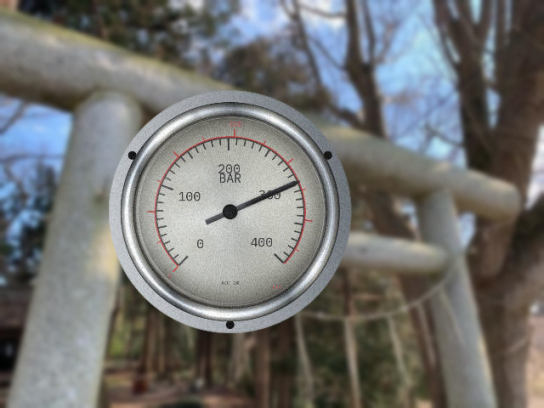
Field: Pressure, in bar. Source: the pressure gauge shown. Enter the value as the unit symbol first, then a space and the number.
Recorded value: bar 300
